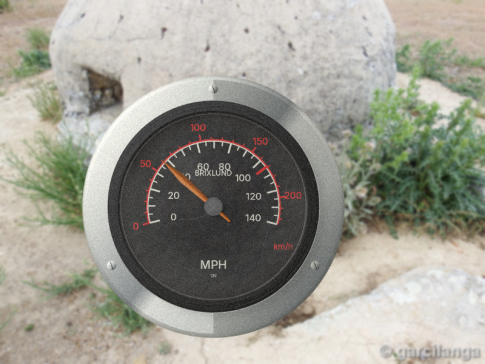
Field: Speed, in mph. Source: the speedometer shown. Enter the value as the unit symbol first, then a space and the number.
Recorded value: mph 37.5
